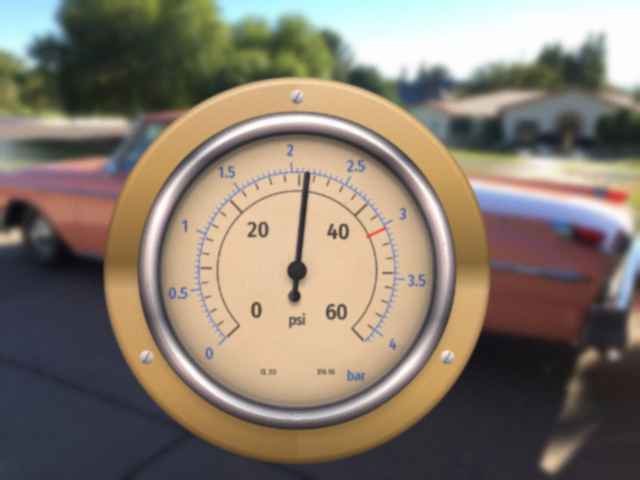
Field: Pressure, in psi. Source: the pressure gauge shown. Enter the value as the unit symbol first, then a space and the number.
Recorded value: psi 31
